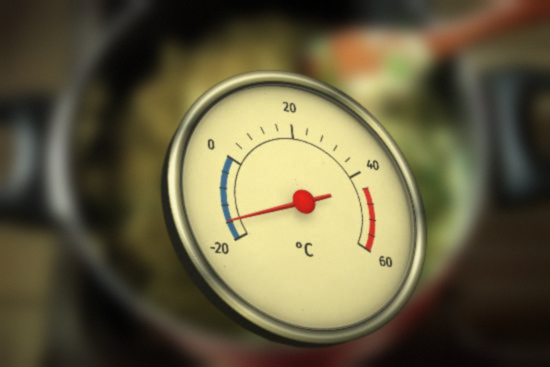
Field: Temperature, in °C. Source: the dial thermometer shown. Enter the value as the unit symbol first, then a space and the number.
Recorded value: °C -16
